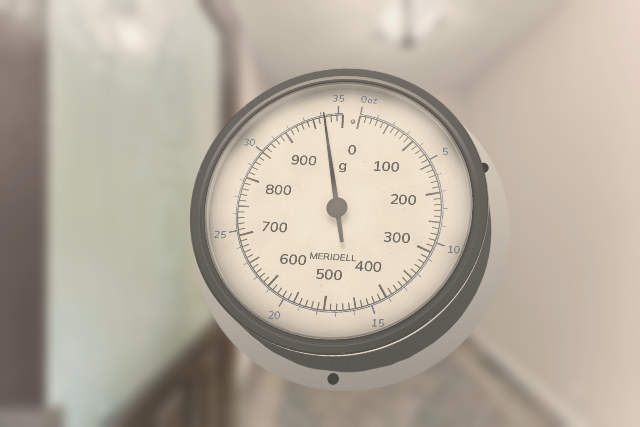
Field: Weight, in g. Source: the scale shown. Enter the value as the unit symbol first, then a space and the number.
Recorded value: g 970
